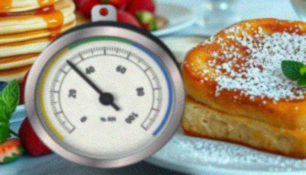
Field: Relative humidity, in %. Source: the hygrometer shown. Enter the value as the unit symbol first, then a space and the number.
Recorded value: % 35
